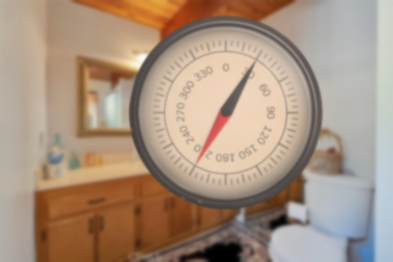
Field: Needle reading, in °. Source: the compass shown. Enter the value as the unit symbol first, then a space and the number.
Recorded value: ° 210
